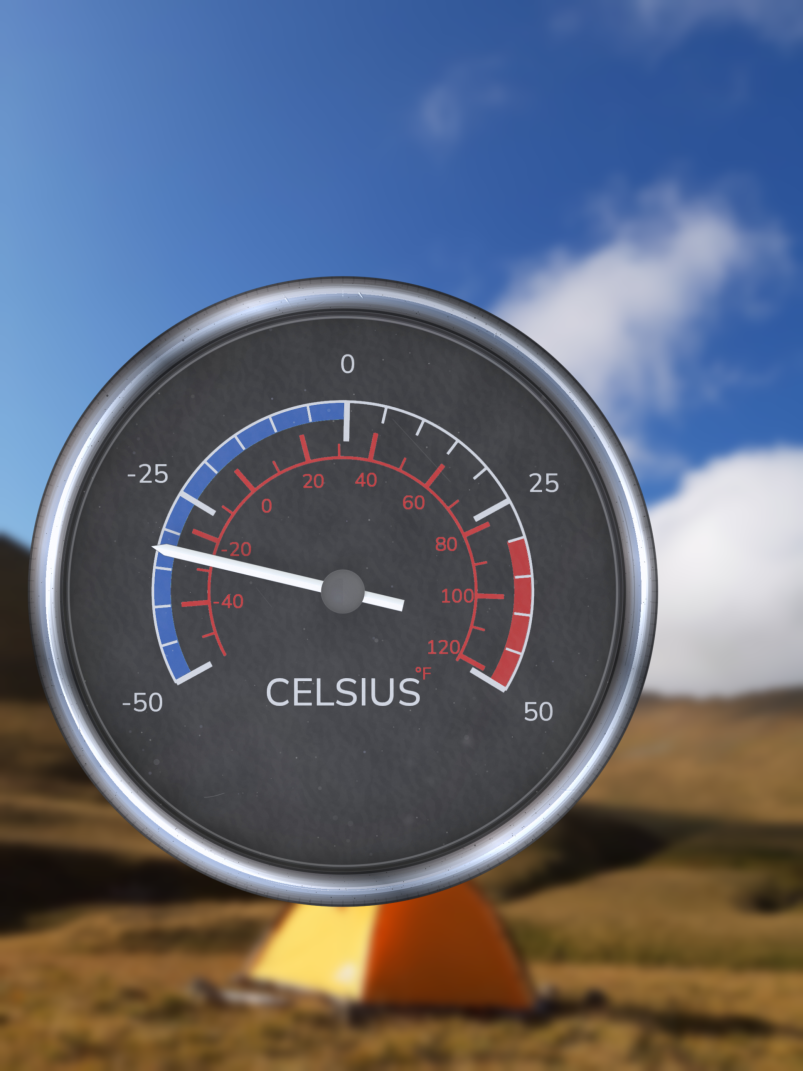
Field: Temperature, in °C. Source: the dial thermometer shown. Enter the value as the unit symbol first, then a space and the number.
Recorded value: °C -32.5
